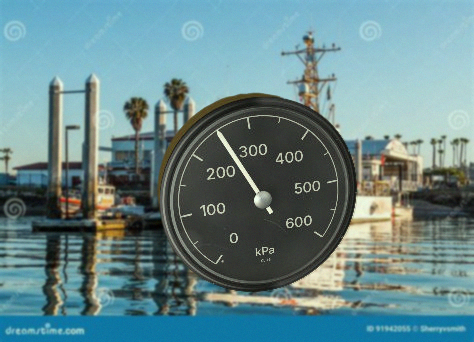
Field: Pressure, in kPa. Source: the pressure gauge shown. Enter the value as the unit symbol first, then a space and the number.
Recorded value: kPa 250
